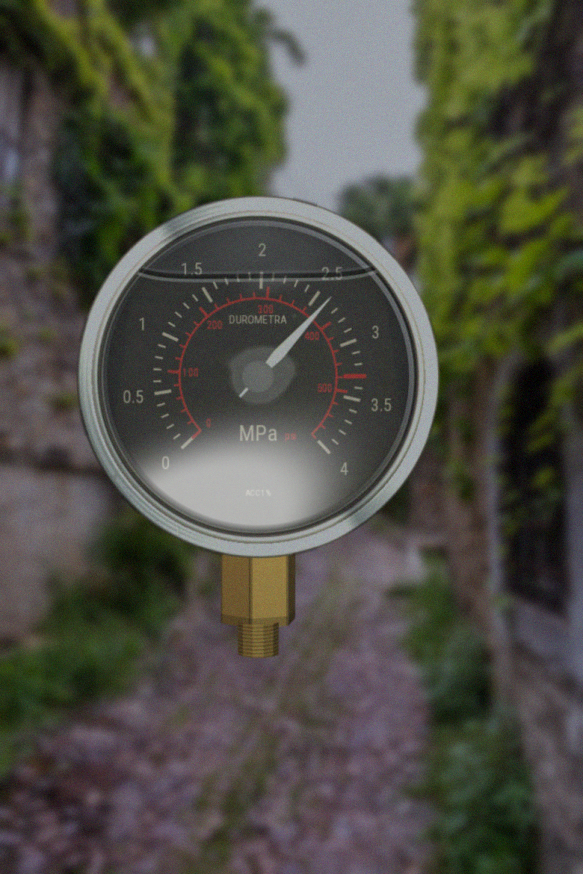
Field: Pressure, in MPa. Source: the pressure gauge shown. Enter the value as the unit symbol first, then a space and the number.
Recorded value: MPa 2.6
